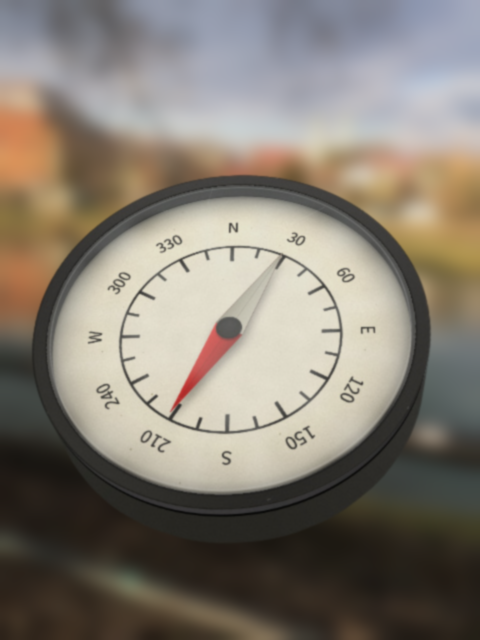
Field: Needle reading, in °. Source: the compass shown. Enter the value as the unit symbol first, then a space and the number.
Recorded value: ° 210
